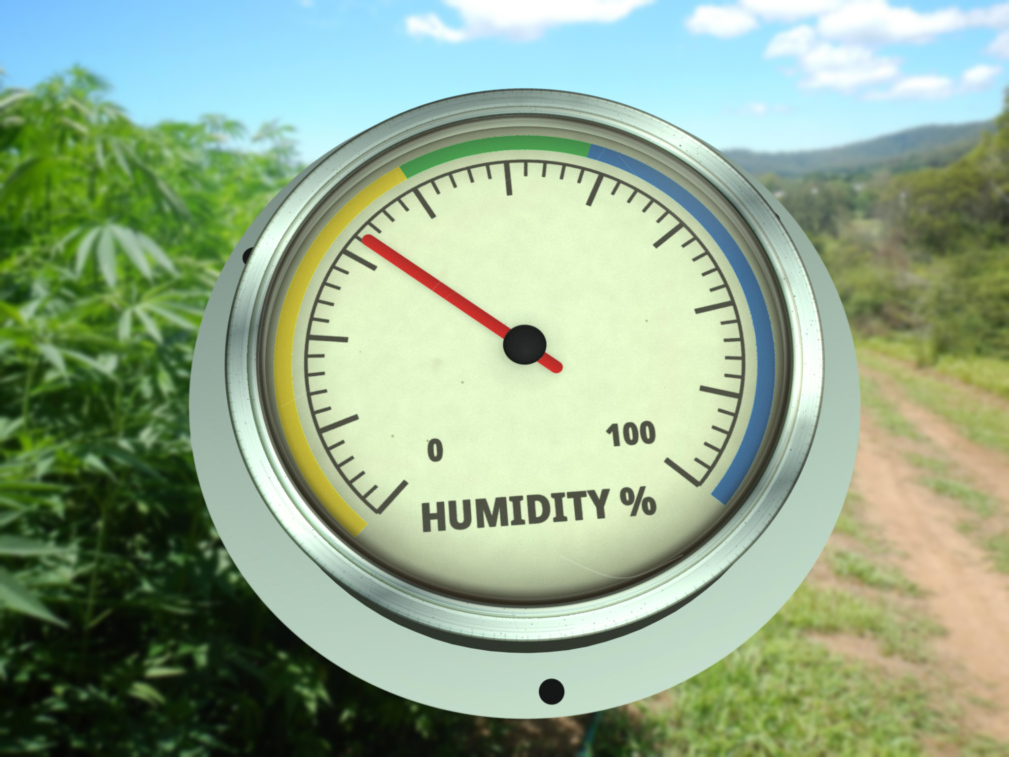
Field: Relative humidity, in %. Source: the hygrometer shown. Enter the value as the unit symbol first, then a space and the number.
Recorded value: % 32
